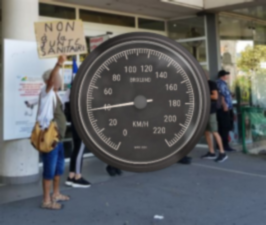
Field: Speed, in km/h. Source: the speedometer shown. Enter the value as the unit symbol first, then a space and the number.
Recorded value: km/h 40
